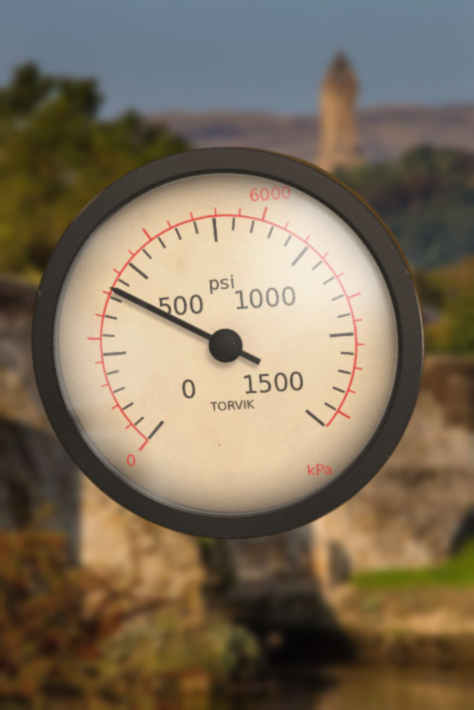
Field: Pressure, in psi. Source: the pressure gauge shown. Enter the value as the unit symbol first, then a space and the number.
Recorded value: psi 425
